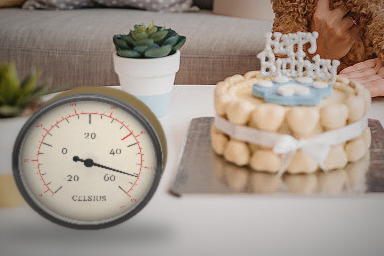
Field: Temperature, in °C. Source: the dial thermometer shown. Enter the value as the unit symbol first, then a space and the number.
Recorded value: °C 52
